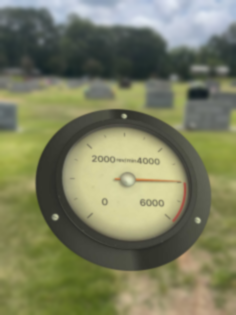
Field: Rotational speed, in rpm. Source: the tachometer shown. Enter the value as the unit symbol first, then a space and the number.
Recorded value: rpm 5000
